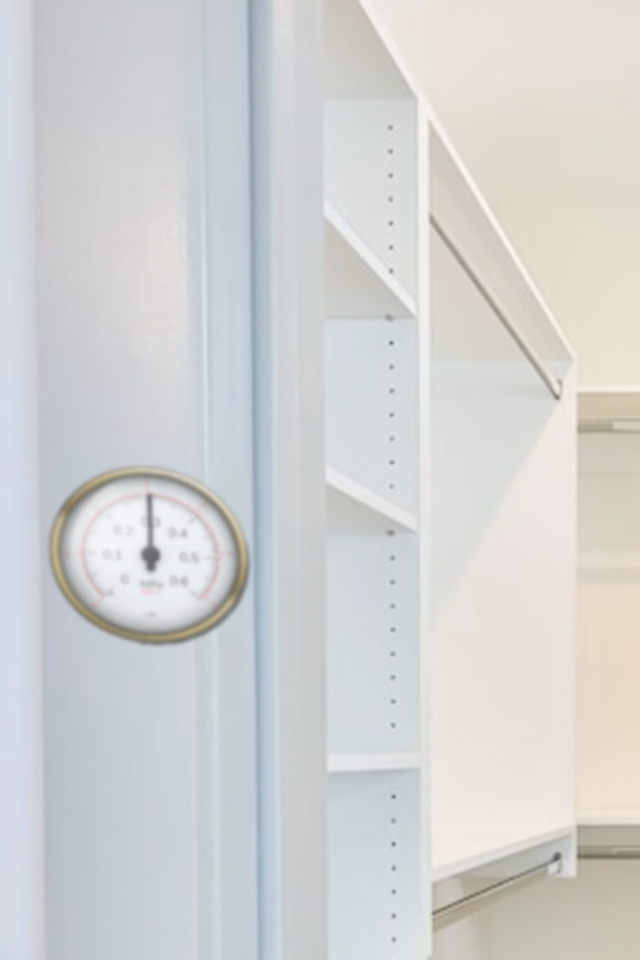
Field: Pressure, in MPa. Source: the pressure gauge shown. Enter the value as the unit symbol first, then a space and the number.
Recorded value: MPa 0.3
